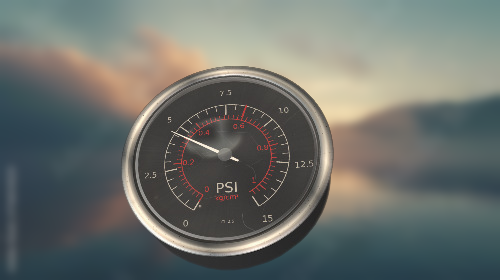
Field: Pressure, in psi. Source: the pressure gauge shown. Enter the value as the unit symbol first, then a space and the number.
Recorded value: psi 4.5
